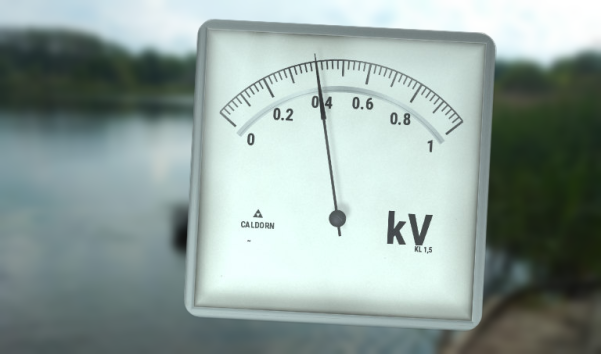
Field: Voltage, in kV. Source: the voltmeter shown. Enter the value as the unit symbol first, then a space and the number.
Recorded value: kV 0.4
